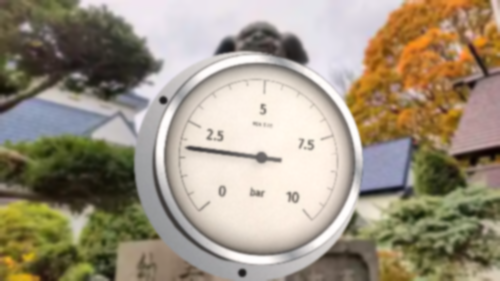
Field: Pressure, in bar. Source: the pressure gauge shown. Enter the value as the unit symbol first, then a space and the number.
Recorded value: bar 1.75
